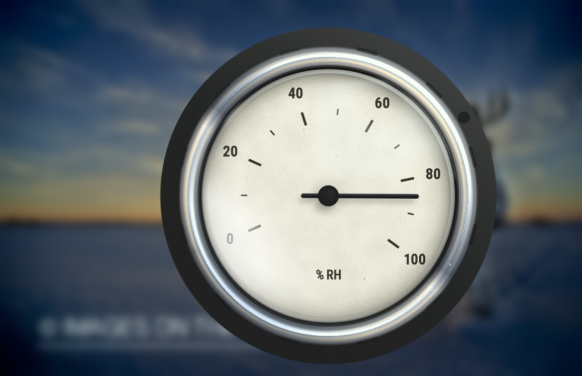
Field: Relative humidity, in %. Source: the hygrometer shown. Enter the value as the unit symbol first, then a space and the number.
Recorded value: % 85
